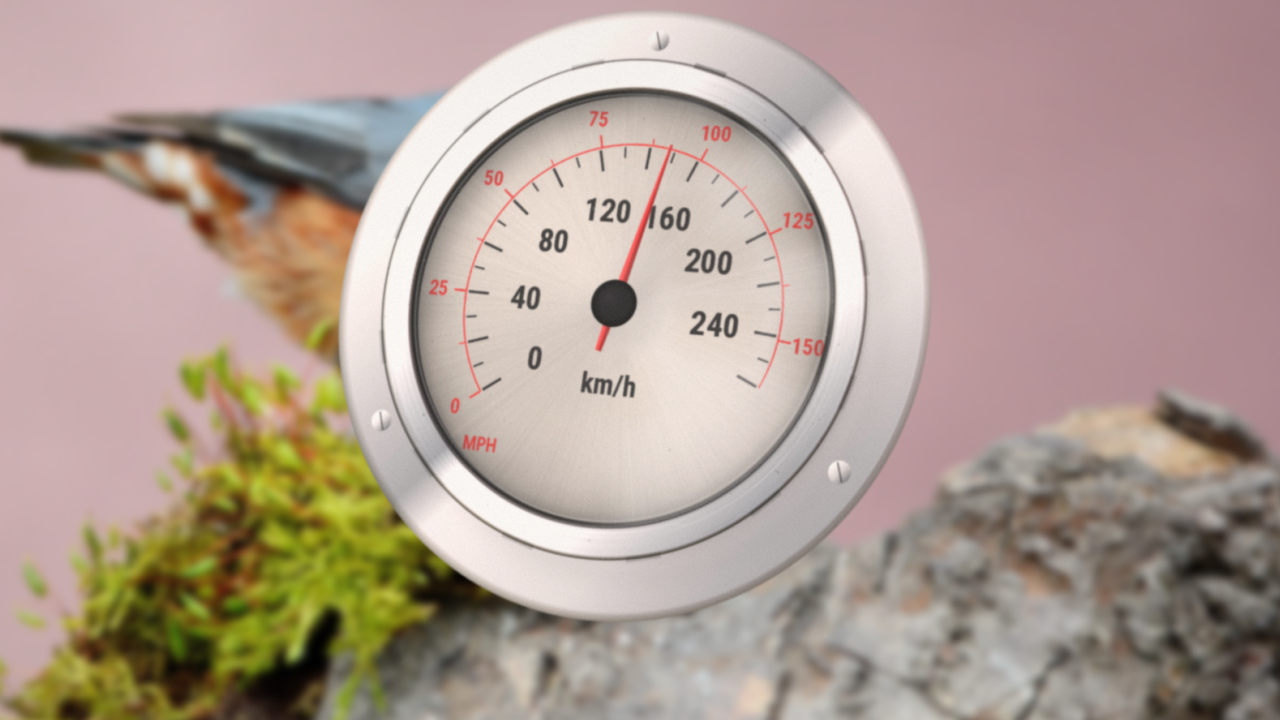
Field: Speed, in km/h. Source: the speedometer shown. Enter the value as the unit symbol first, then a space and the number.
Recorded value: km/h 150
